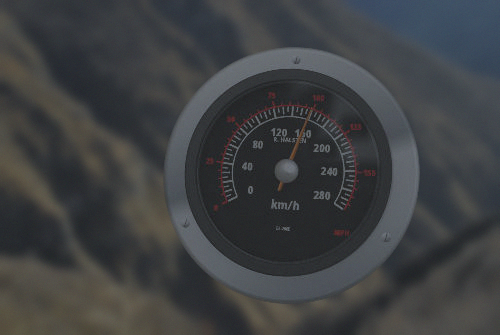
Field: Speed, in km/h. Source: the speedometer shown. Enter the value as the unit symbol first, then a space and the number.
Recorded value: km/h 160
